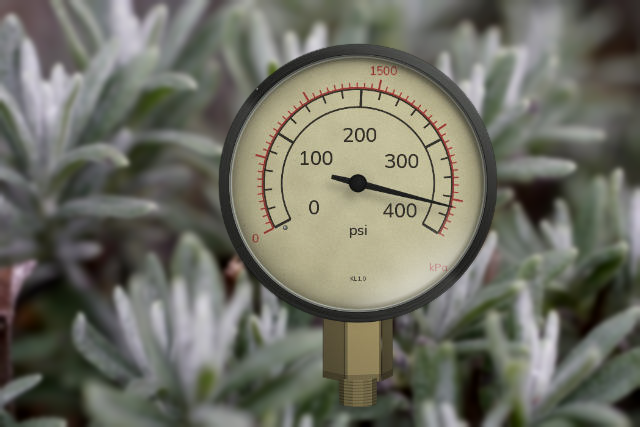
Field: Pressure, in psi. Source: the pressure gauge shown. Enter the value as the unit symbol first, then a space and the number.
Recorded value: psi 370
